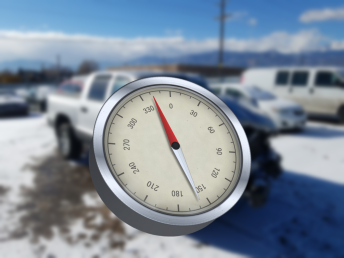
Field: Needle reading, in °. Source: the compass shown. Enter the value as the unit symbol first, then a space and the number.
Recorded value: ° 340
